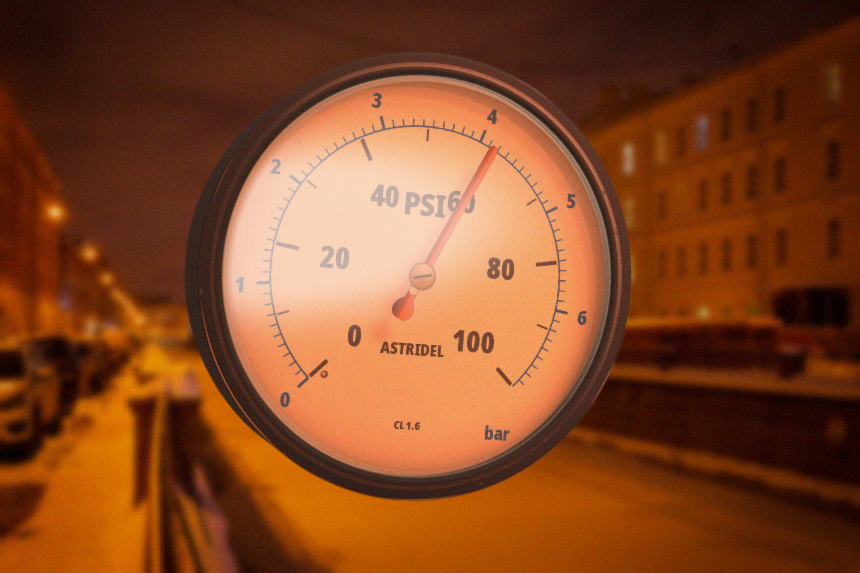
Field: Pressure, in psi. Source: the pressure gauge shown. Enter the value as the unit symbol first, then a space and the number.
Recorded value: psi 60
